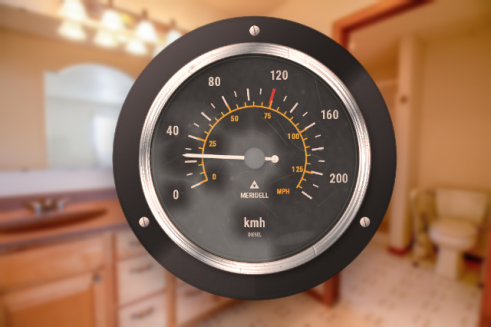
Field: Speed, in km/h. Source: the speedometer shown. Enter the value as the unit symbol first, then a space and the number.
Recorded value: km/h 25
